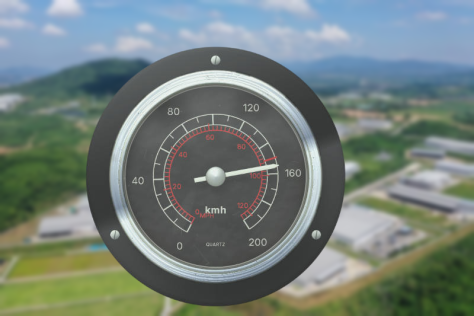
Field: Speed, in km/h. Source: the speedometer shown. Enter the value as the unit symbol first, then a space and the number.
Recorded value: km/h 155
